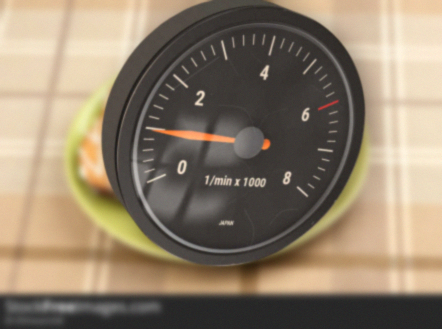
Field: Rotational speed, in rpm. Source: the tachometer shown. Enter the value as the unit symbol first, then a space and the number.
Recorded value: rpm 1000
